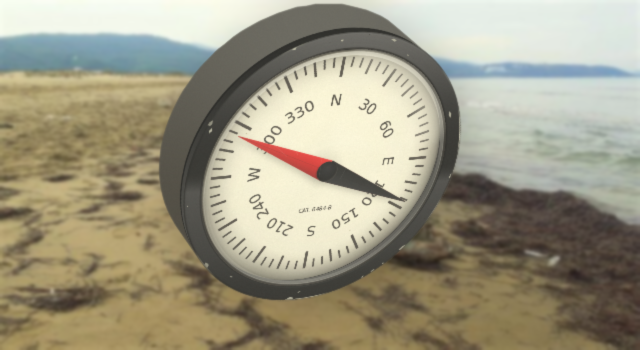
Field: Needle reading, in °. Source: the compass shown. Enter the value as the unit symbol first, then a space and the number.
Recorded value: ° 295
